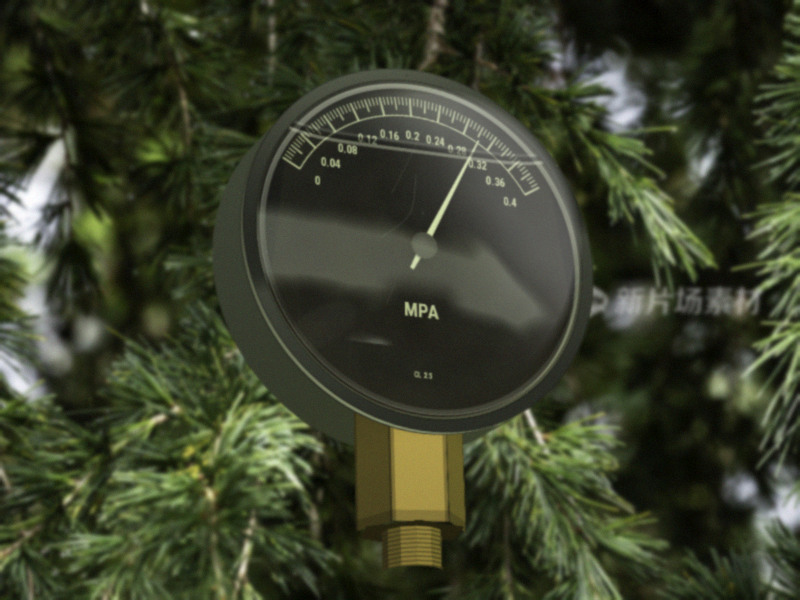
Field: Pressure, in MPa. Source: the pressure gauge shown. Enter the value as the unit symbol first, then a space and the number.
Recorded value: MPa 0.3
